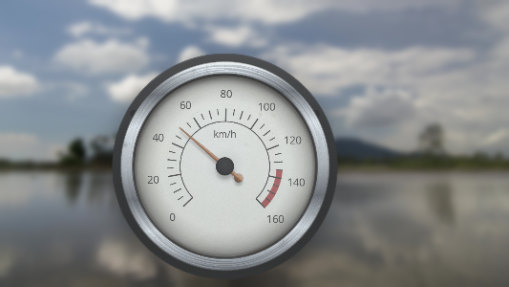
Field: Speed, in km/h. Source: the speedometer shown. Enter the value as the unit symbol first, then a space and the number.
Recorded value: km/h 50
